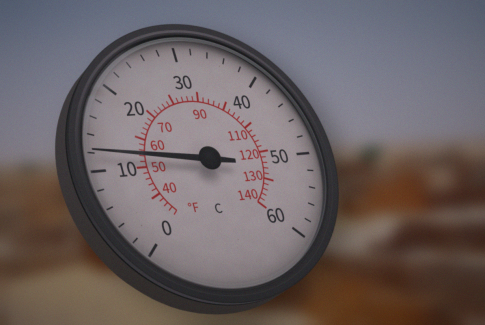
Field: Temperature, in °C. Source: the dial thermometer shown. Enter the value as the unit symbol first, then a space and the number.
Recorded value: °C 12
